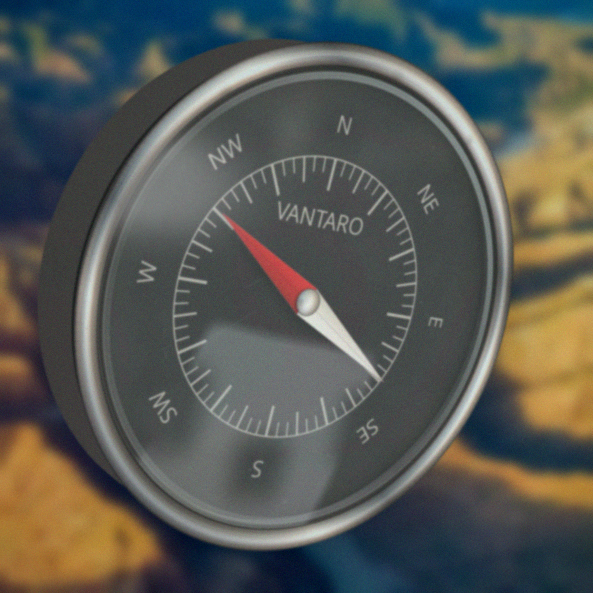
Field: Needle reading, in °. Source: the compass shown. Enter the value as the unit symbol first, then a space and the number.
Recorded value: ° 300
